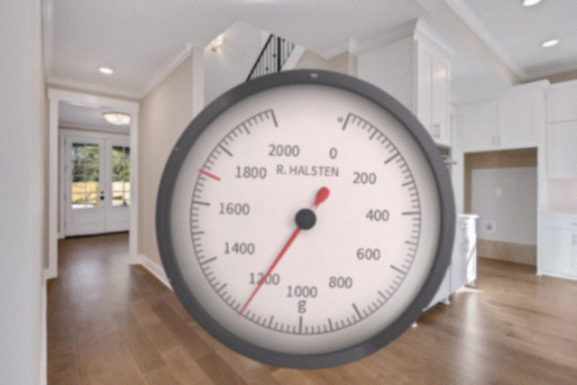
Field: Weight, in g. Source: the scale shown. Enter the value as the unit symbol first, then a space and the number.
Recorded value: g 1200
